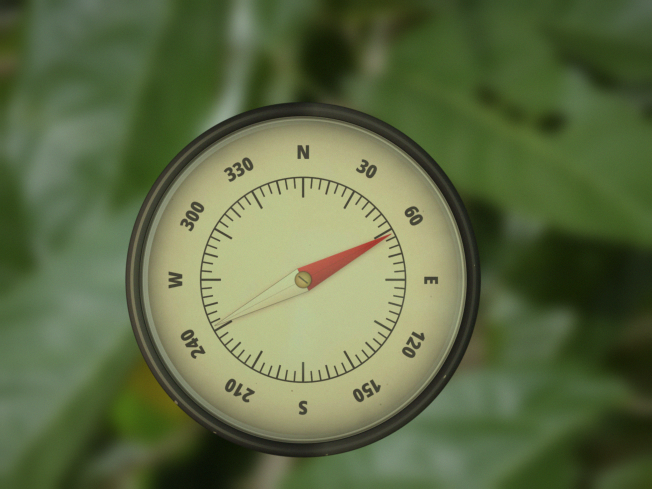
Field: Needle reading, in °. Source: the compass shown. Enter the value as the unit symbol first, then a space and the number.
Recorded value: ° 62.5
